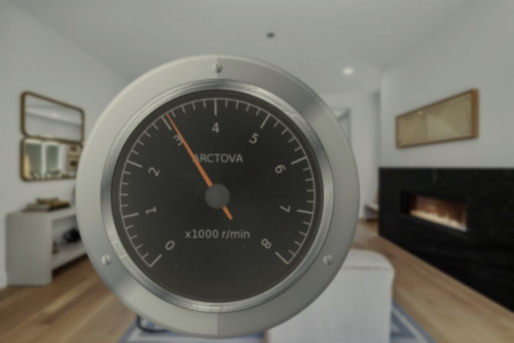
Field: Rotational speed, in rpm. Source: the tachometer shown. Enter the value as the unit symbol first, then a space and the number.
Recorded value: rpm 3100
